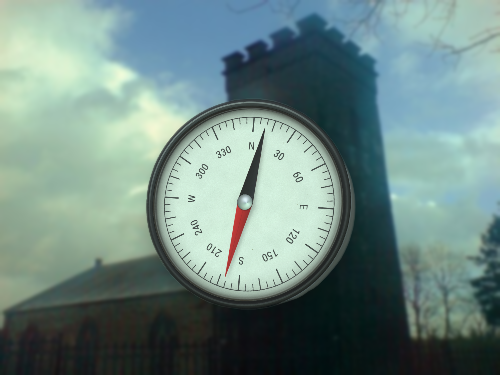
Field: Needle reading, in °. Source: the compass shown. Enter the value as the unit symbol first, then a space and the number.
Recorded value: ° 190
